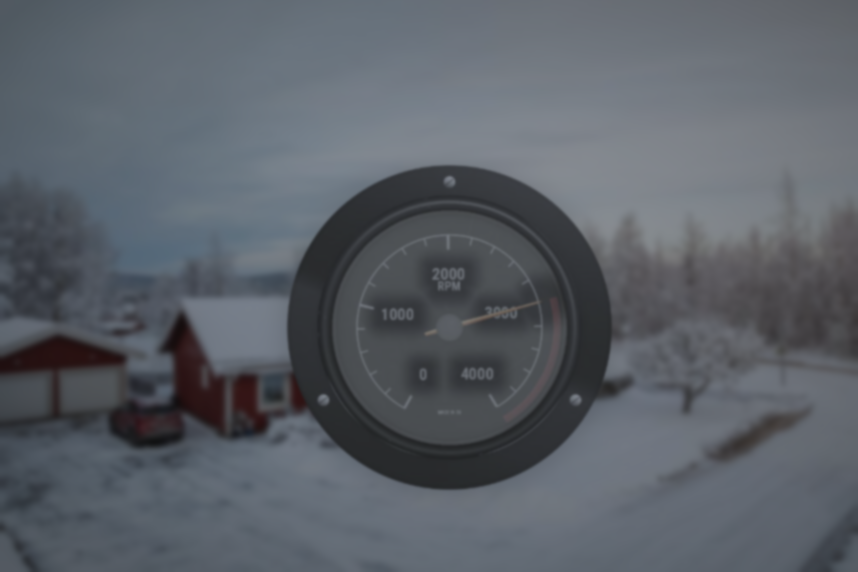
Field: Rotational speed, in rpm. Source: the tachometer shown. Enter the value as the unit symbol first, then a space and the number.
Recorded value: rpm 3000
